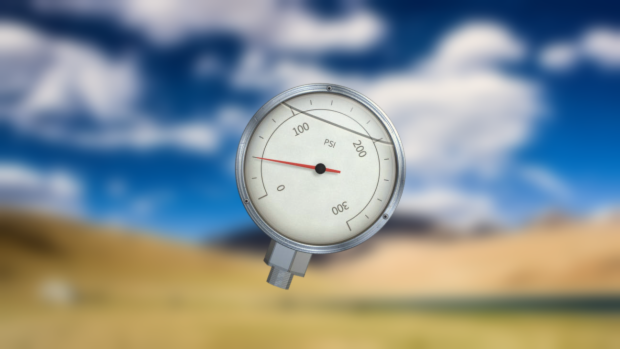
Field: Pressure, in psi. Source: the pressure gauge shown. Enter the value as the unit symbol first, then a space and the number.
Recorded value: psi 40
